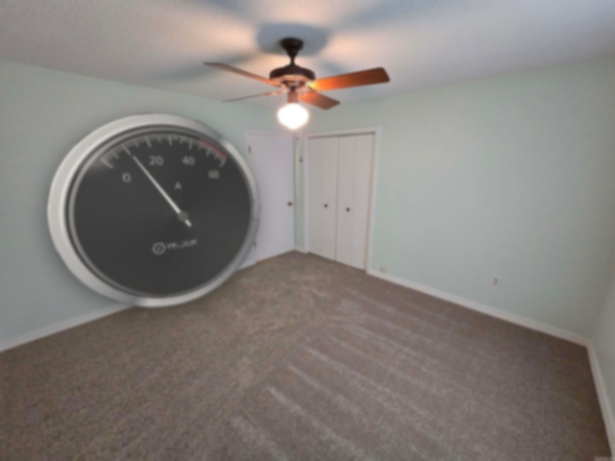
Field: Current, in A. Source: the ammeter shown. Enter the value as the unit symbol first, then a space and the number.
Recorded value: A 10
